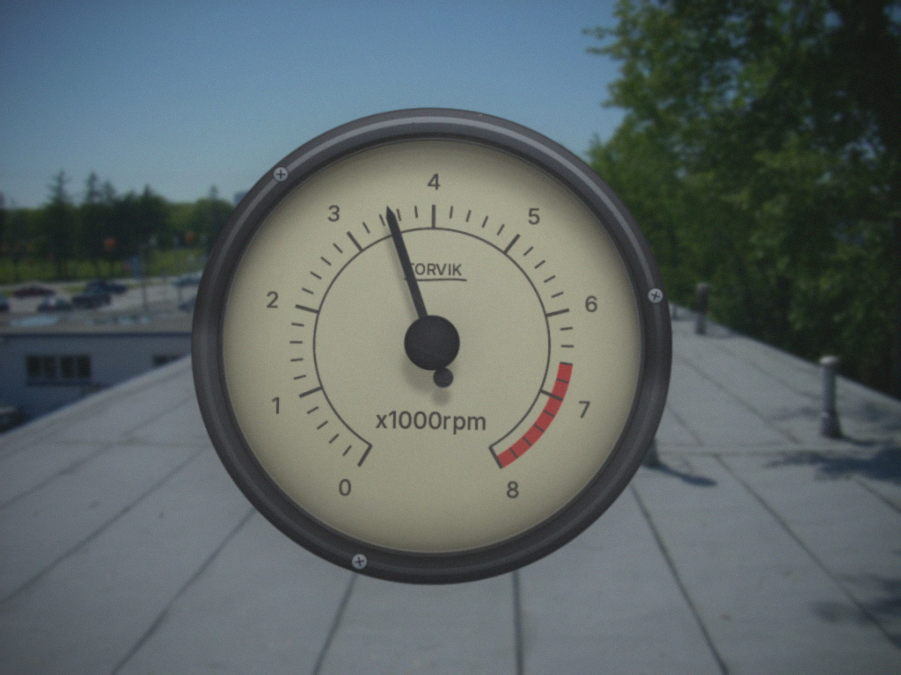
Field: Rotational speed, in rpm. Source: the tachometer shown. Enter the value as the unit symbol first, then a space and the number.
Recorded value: rpm 3500
